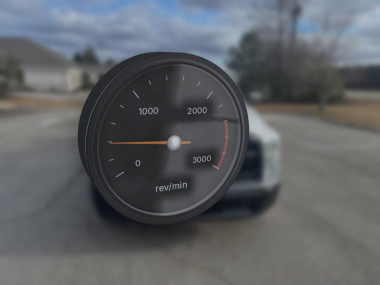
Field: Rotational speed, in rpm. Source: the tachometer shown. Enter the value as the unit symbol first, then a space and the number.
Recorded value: rpm 400
